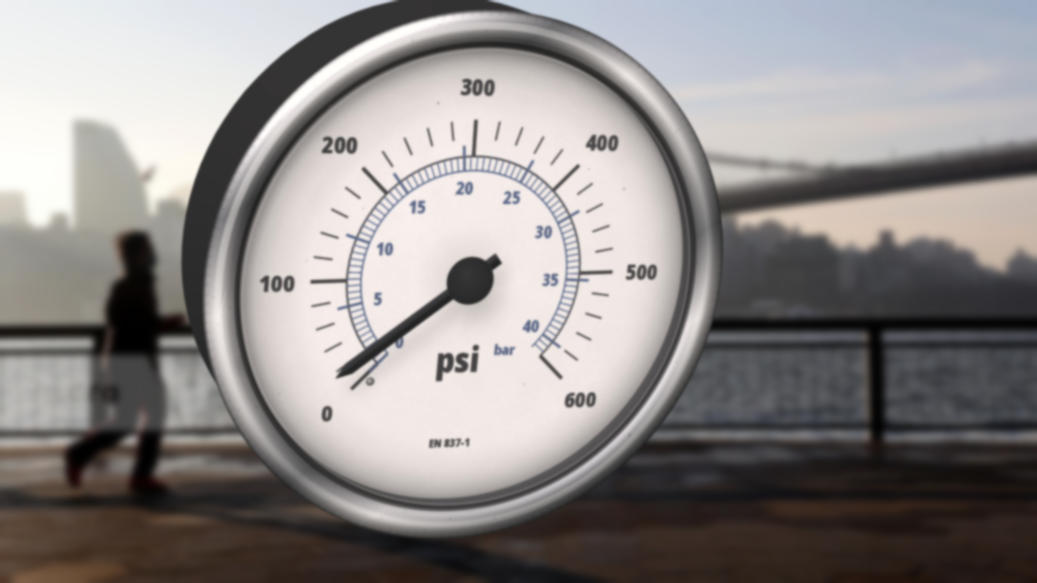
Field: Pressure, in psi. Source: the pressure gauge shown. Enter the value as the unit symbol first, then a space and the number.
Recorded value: psi 20
